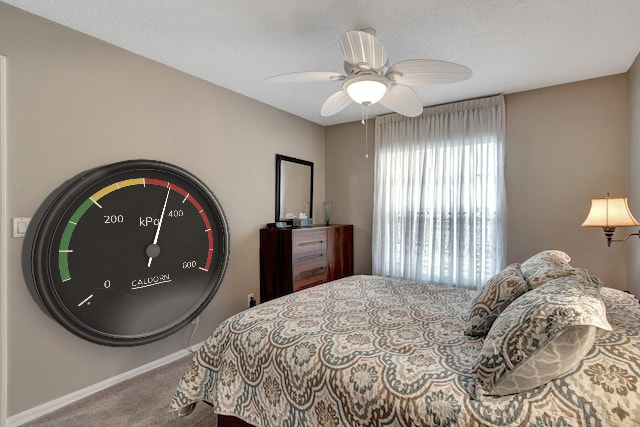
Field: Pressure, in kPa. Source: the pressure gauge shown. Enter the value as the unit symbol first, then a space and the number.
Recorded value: kPa 350
